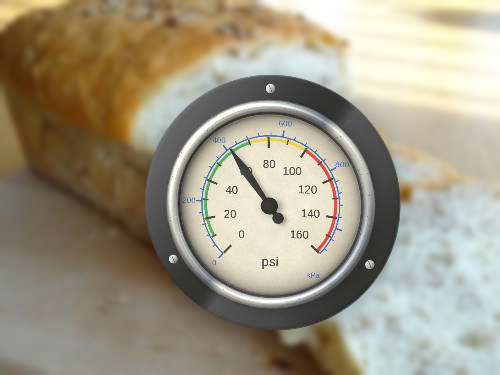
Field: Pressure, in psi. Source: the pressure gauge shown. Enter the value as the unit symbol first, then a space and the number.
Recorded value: psi 60
